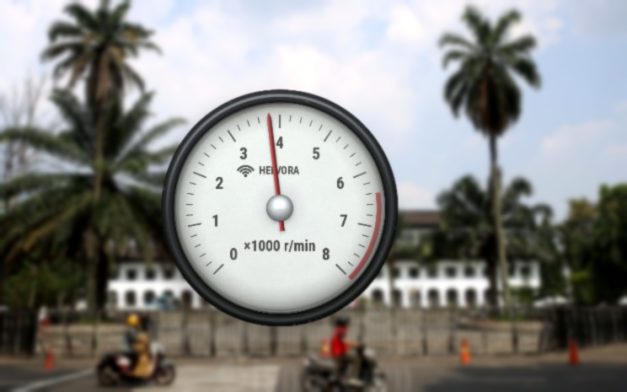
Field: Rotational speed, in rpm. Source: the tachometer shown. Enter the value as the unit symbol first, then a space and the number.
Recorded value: rpm 3800
